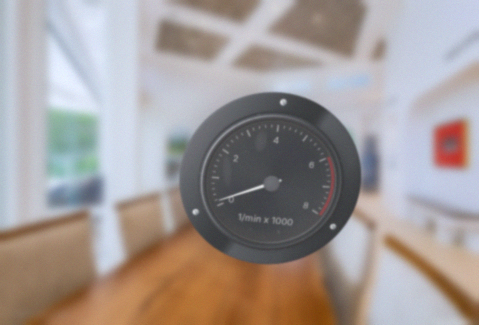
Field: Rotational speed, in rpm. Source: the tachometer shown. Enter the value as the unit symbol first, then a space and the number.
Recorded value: rpm 200
